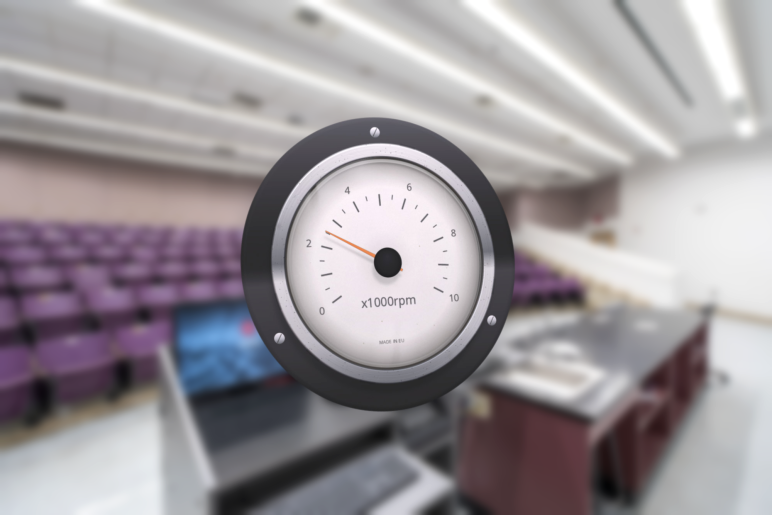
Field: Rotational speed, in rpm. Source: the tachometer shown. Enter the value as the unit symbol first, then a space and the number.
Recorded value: rpm 2500
